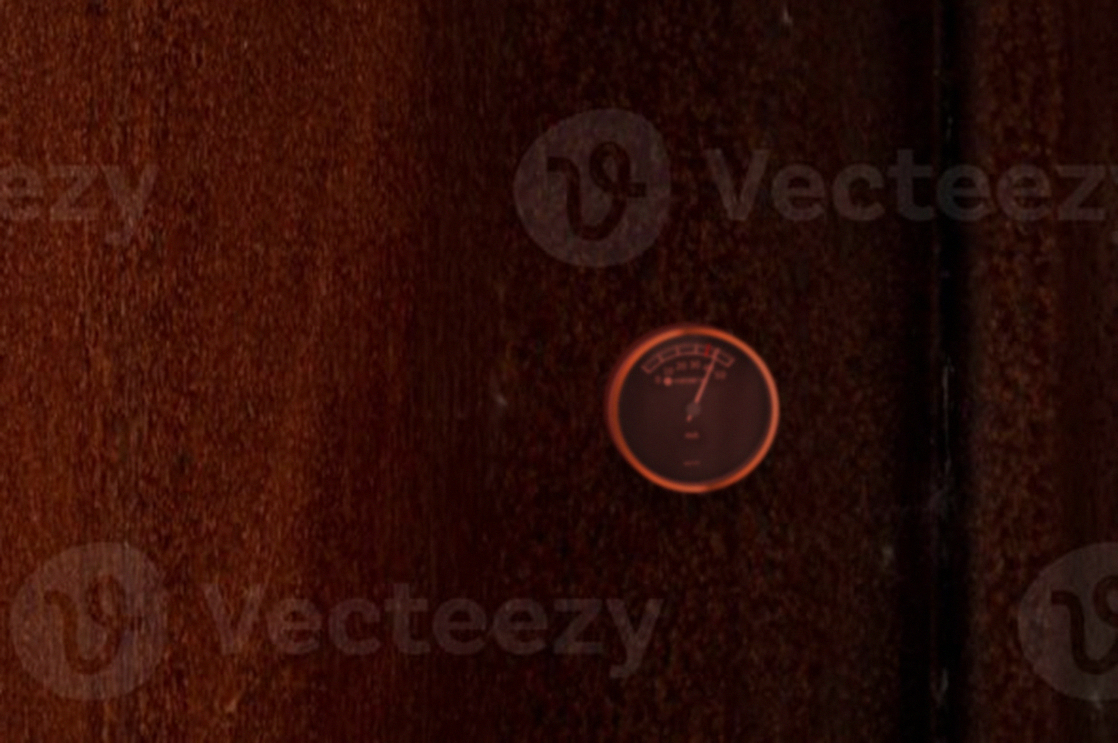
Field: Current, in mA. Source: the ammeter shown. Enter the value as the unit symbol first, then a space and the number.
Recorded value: mA 40
